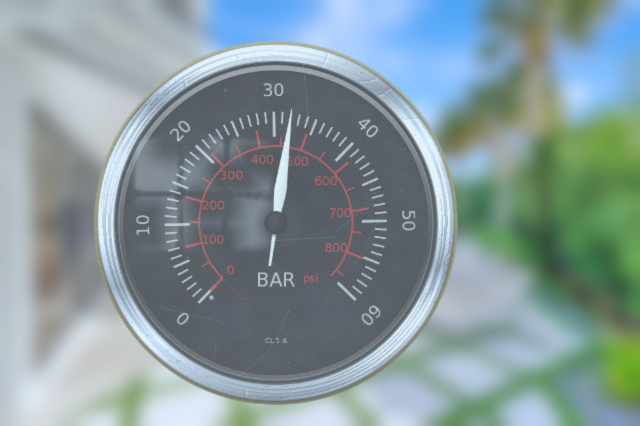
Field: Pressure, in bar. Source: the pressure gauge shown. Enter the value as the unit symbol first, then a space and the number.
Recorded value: bar 32
